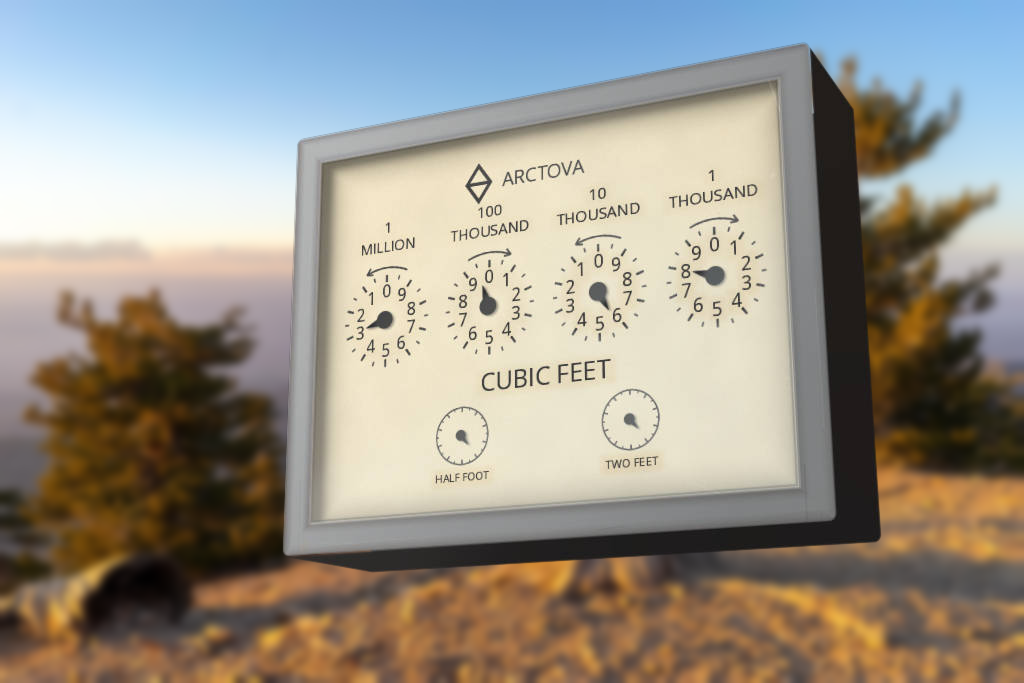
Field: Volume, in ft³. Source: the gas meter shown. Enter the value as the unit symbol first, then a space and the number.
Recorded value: ft³ 295800
